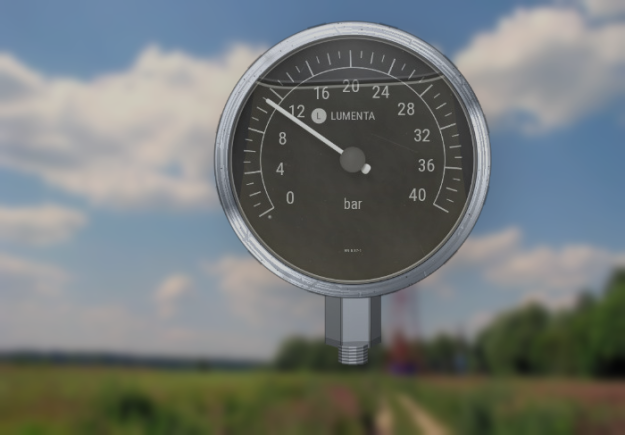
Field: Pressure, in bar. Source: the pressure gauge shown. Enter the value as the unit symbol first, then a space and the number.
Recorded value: bar 11
